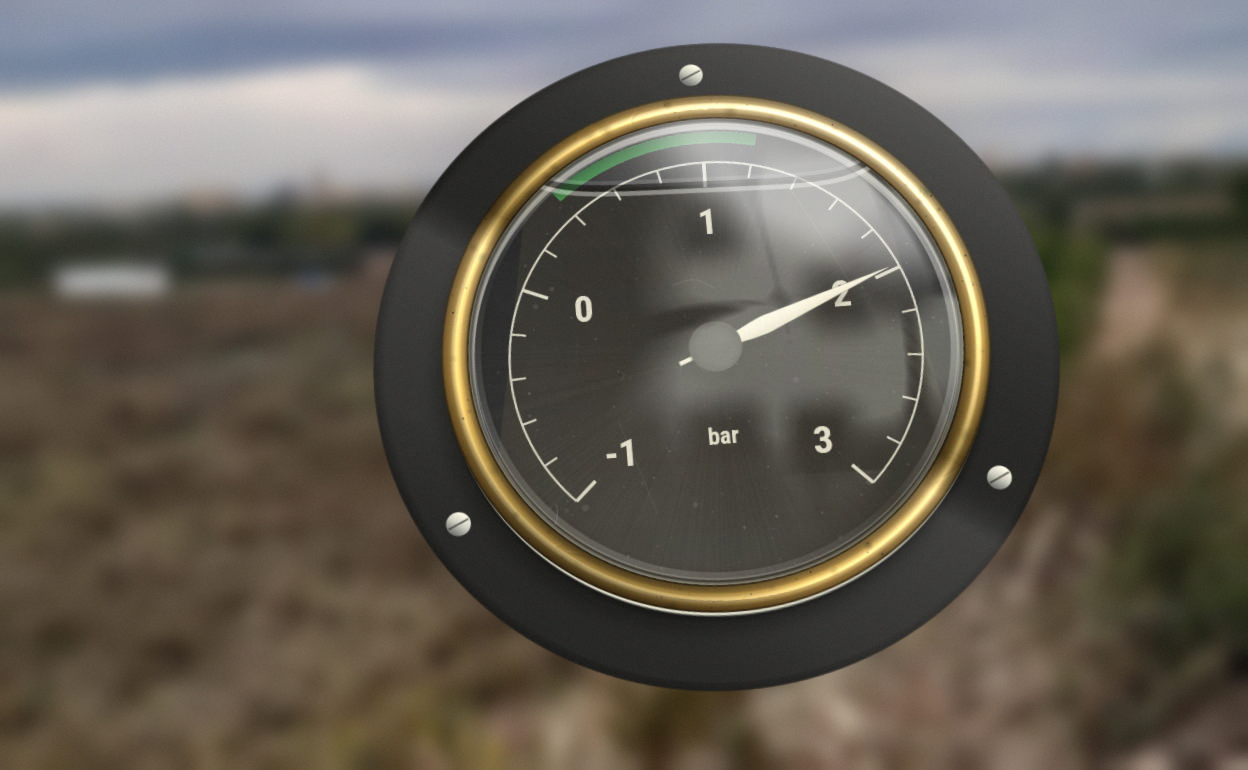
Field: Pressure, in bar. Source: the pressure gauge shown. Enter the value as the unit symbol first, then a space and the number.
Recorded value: bar 2
